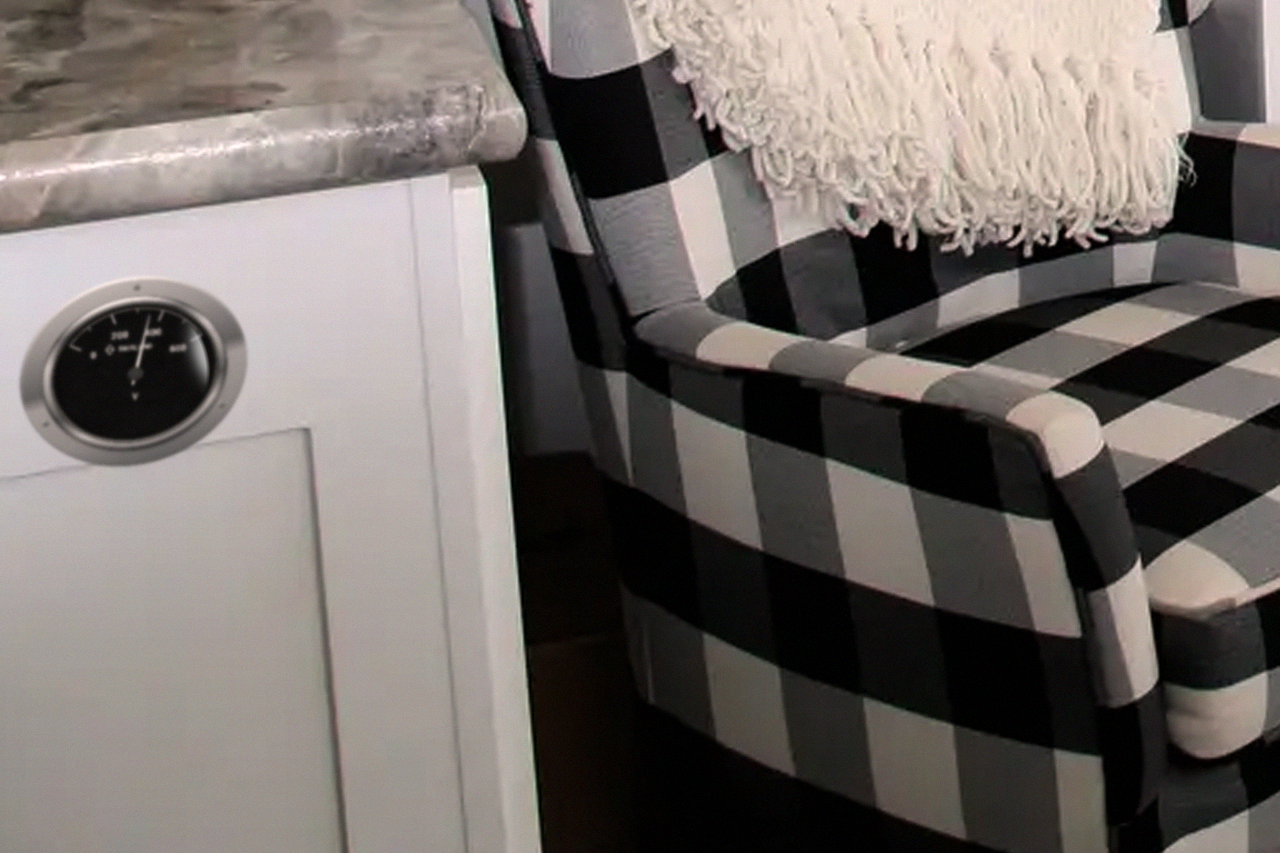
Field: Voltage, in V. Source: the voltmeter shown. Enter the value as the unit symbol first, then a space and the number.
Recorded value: V 350
